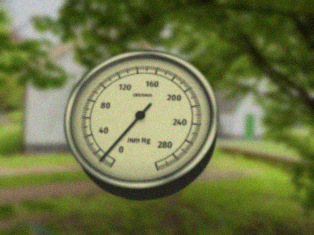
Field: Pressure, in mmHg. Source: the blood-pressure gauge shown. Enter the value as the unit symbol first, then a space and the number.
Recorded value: mmHg 10
